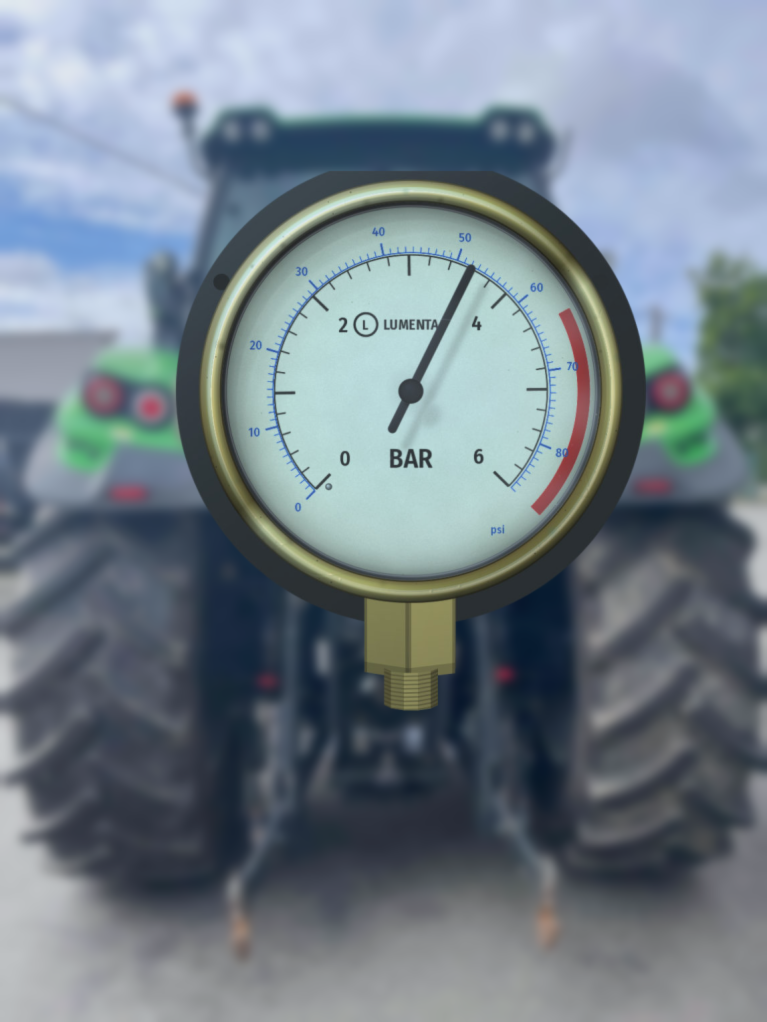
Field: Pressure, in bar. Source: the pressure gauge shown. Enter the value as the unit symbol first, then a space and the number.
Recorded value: bar 3.6
